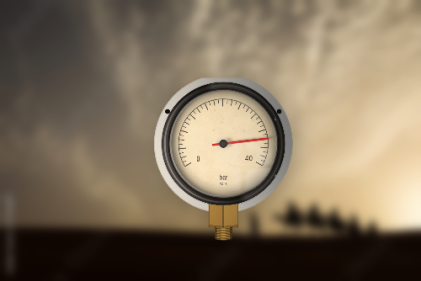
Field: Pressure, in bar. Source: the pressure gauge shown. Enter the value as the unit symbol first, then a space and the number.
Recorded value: bar 34
